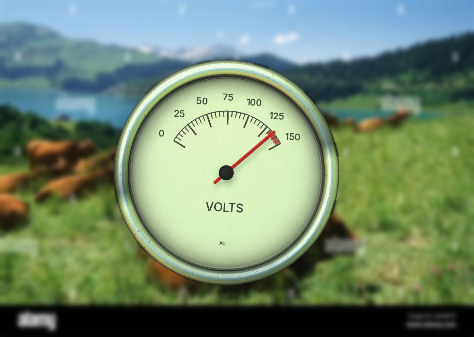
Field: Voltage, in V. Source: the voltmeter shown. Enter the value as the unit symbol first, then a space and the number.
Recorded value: V 135
